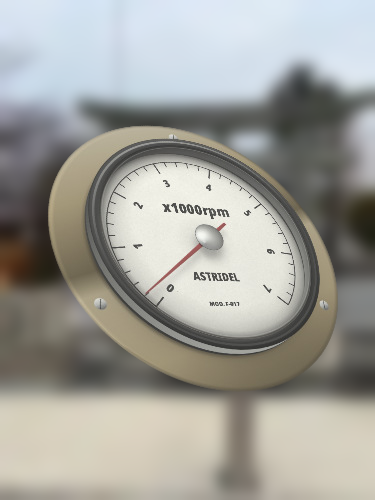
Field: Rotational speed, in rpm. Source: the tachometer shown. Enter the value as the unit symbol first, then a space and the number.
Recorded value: rpm 200
